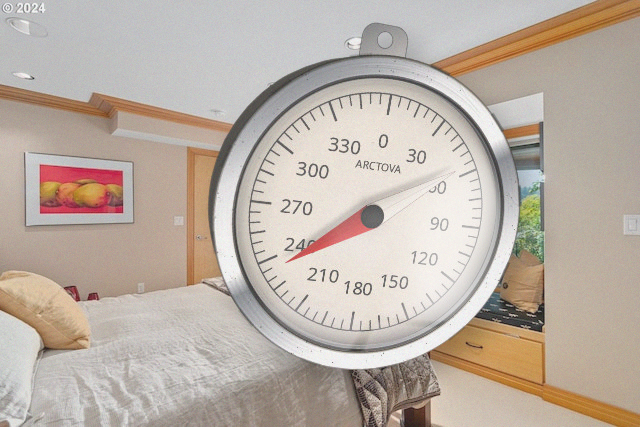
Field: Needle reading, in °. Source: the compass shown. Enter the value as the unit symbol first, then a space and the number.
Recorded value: ° 235
